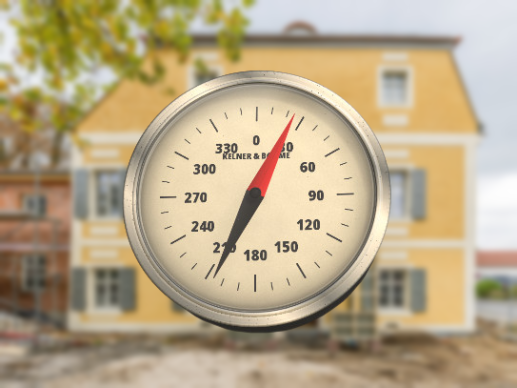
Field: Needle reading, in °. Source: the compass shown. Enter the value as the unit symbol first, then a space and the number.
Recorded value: ° 25
